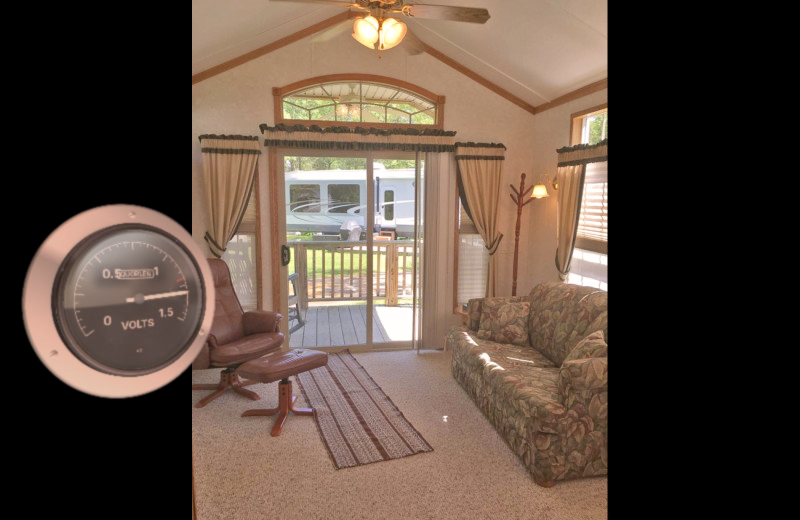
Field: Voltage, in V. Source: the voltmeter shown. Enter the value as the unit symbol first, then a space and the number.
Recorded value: V 1.3
